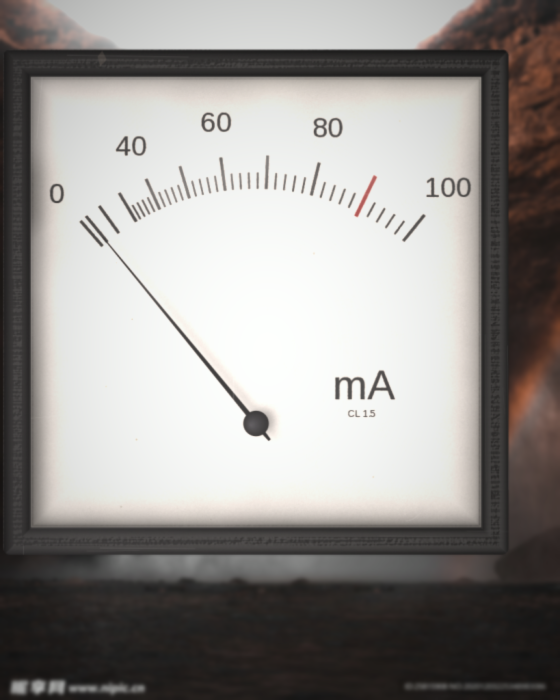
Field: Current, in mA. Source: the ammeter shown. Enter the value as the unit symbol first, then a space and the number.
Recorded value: mA 10
